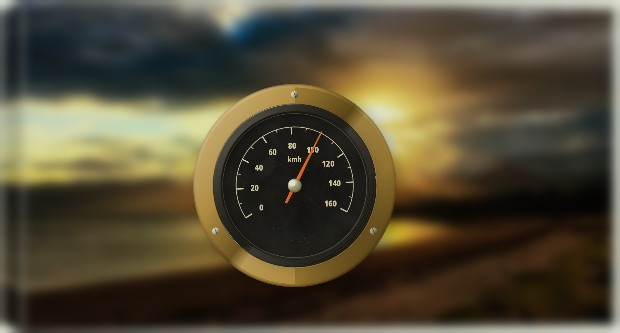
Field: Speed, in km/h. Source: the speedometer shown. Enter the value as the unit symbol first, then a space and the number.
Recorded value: km/h 100
